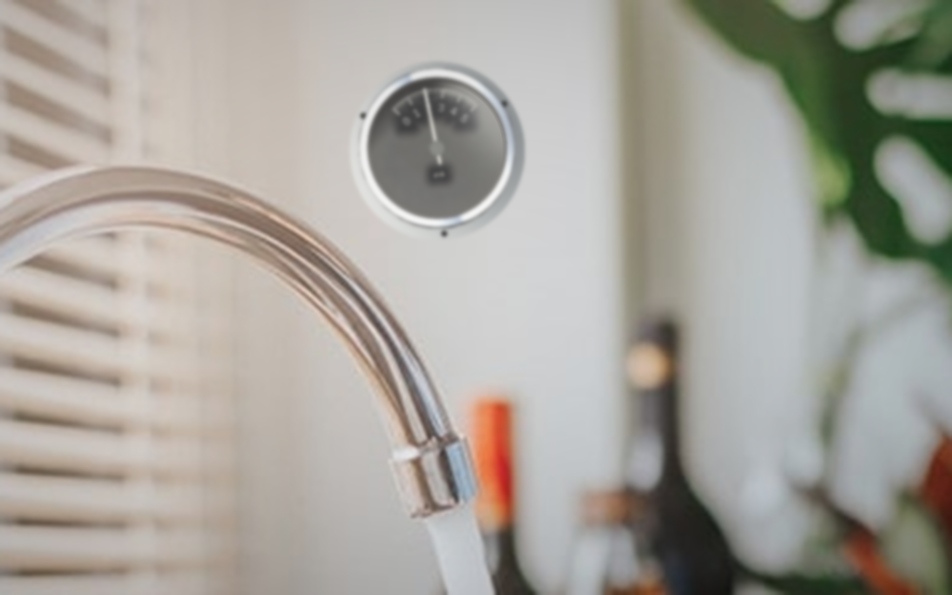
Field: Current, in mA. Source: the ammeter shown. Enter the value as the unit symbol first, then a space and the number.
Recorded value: mA 2
